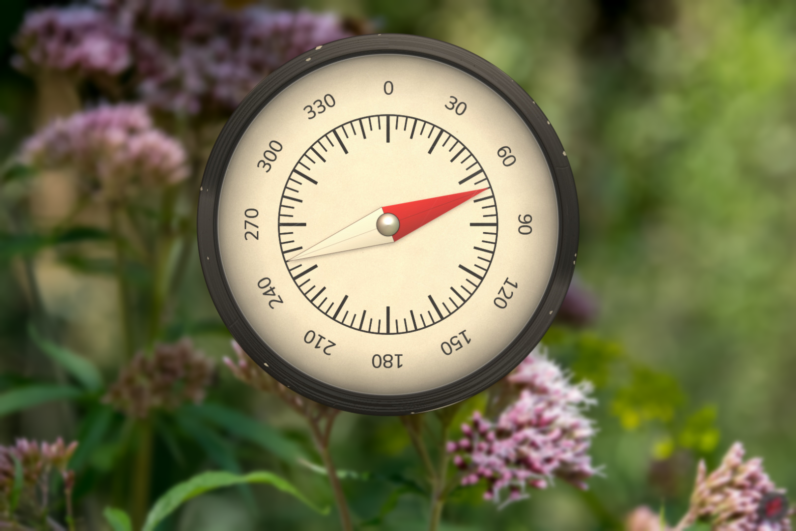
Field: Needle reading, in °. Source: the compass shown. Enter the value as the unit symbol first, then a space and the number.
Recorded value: ° 70
